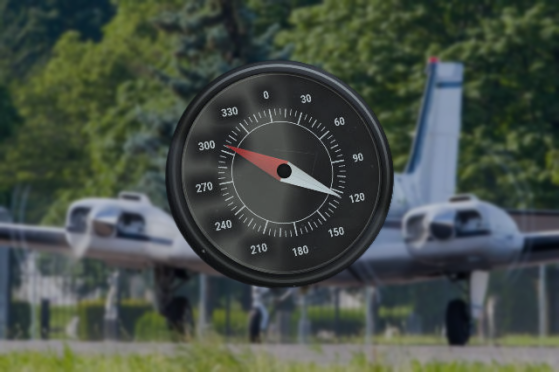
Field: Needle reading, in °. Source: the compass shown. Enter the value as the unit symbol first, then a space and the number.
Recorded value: ° 305
